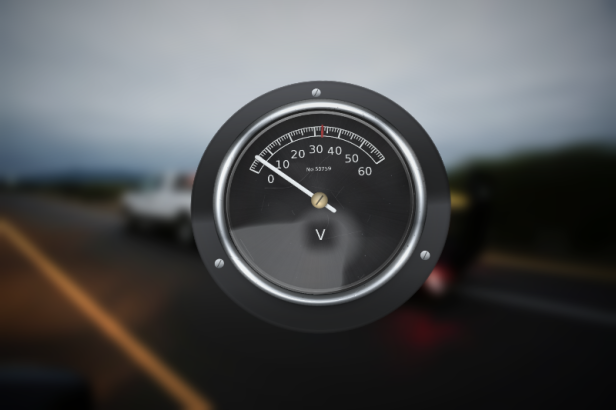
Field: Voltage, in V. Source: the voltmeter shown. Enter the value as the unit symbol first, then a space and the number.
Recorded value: V 5
